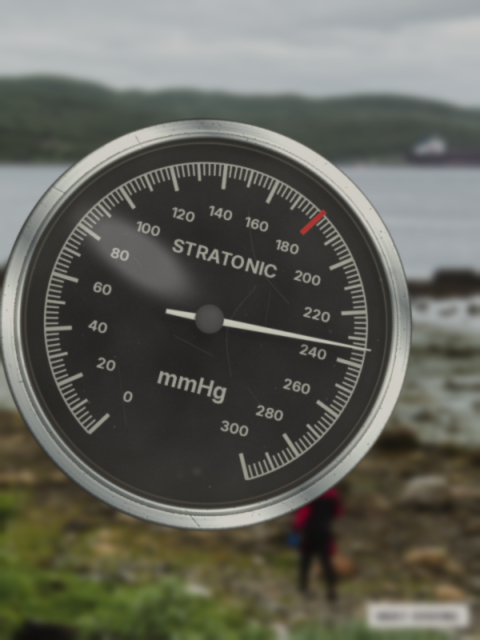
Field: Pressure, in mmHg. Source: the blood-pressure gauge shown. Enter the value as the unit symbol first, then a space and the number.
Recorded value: mmHg 234
